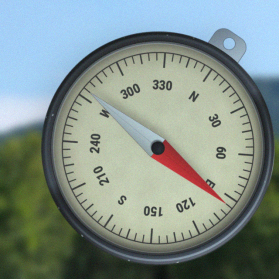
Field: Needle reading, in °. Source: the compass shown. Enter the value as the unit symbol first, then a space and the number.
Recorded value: ° 95
